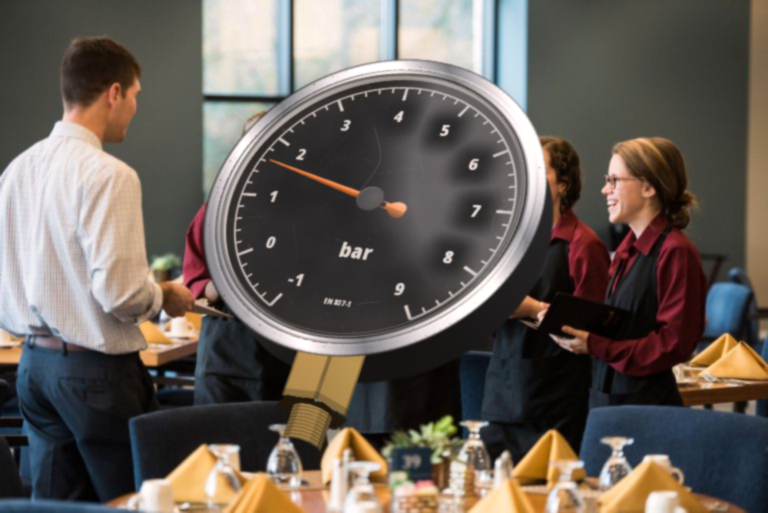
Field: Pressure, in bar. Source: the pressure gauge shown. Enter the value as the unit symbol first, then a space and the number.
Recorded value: bar 1.6
